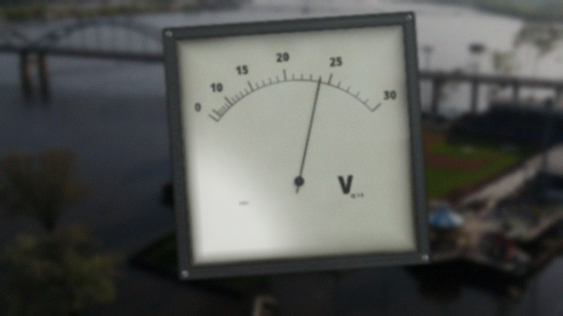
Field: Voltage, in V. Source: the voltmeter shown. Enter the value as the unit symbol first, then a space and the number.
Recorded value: V 24
